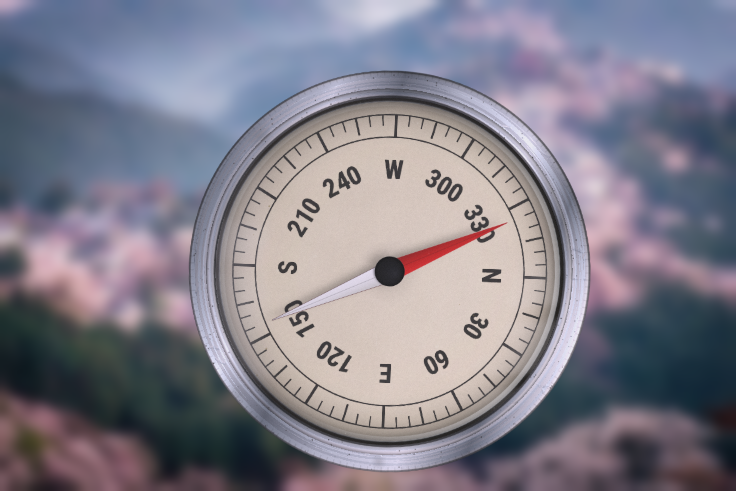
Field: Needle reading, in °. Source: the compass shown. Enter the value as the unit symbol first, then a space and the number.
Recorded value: ° 335
